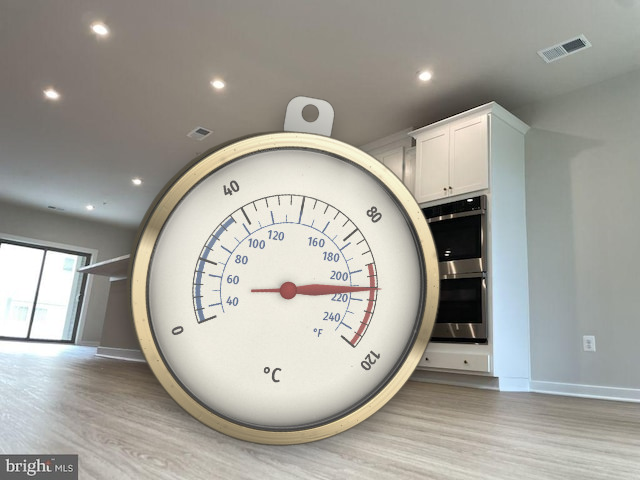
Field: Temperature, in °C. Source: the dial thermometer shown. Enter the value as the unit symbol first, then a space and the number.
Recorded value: °C 100
